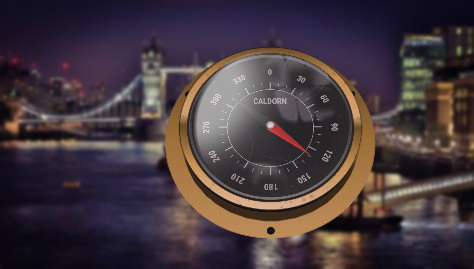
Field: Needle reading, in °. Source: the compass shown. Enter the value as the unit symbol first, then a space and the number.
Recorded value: ° 130
